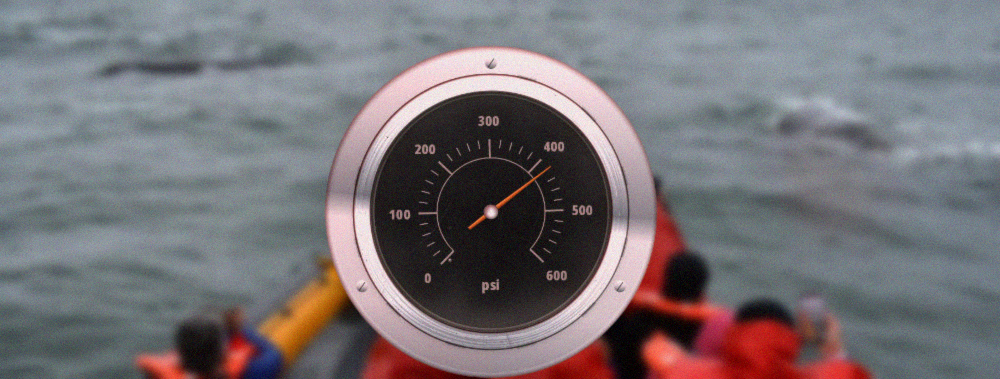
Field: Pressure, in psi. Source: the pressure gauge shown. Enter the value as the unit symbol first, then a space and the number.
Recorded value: psi 420
